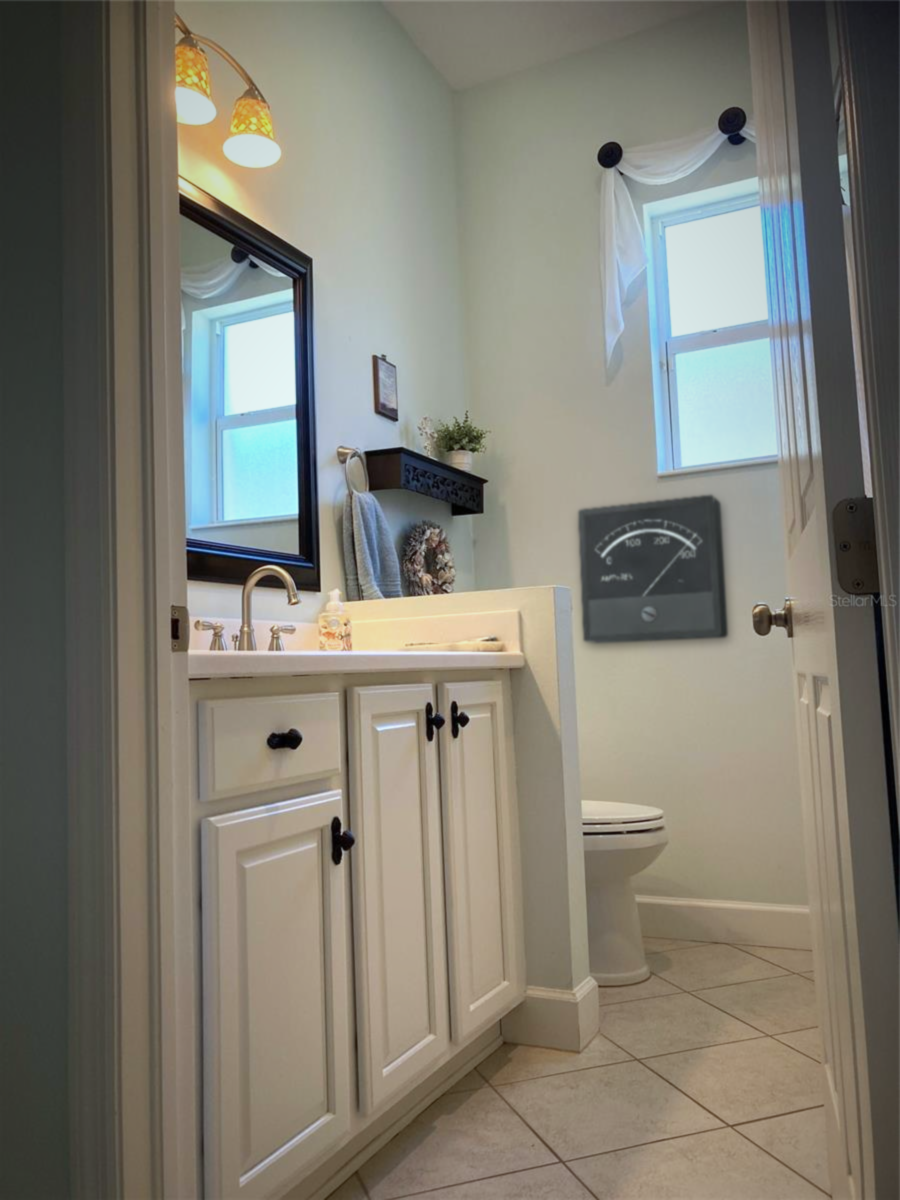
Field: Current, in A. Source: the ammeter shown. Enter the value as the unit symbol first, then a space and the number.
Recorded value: A 280
